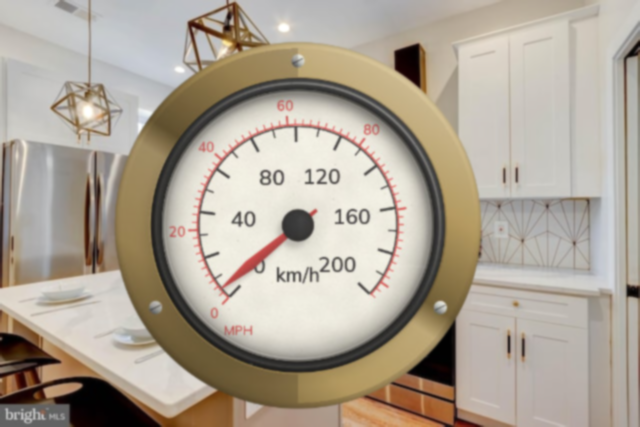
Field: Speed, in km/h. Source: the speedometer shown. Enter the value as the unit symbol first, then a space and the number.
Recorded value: km/h 5
